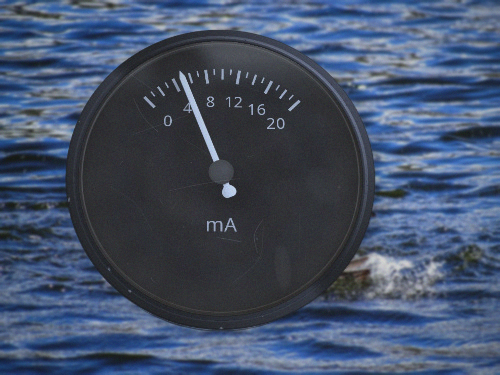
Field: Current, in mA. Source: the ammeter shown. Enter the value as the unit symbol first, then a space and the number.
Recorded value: mA 5
